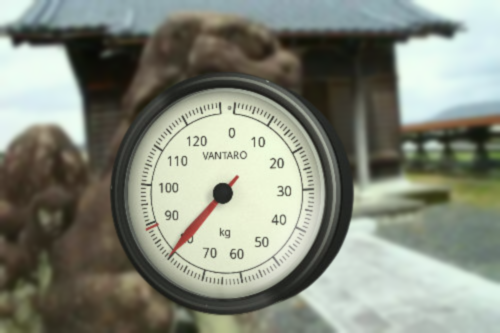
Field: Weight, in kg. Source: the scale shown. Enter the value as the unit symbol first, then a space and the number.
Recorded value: kg 80
